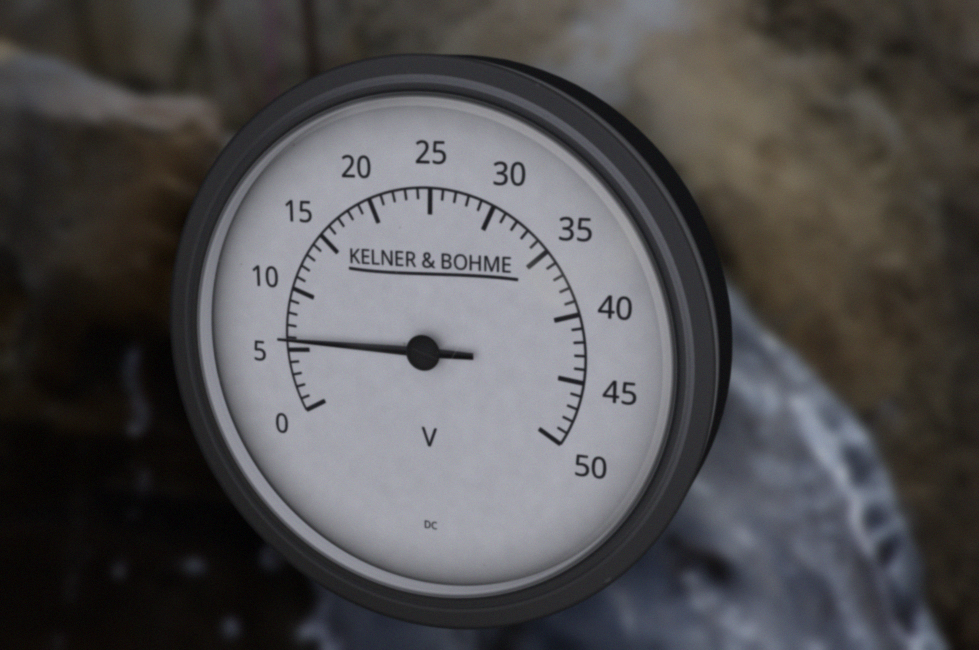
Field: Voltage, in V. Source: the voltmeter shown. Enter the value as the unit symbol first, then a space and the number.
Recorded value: V 6
